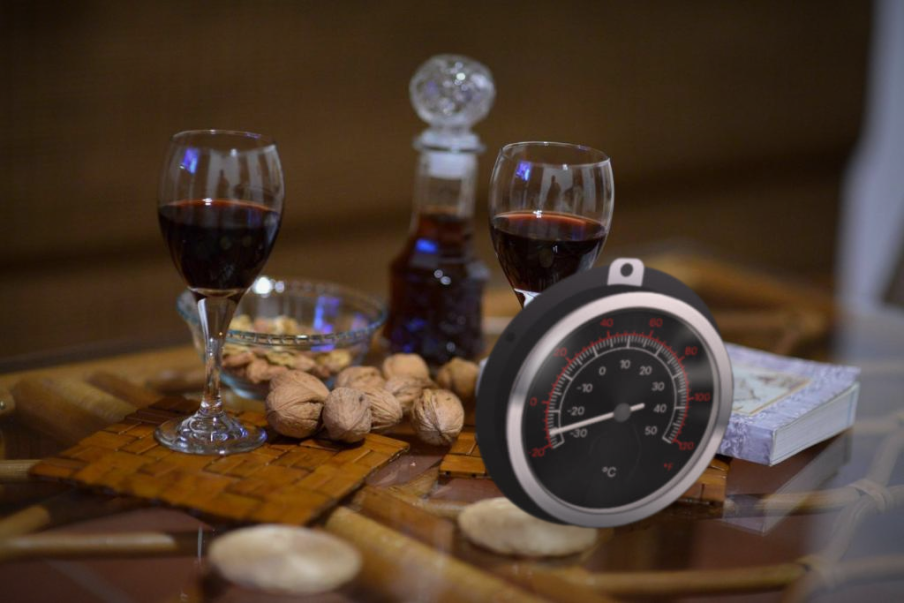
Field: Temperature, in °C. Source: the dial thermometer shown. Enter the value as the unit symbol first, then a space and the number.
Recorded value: °C -25
